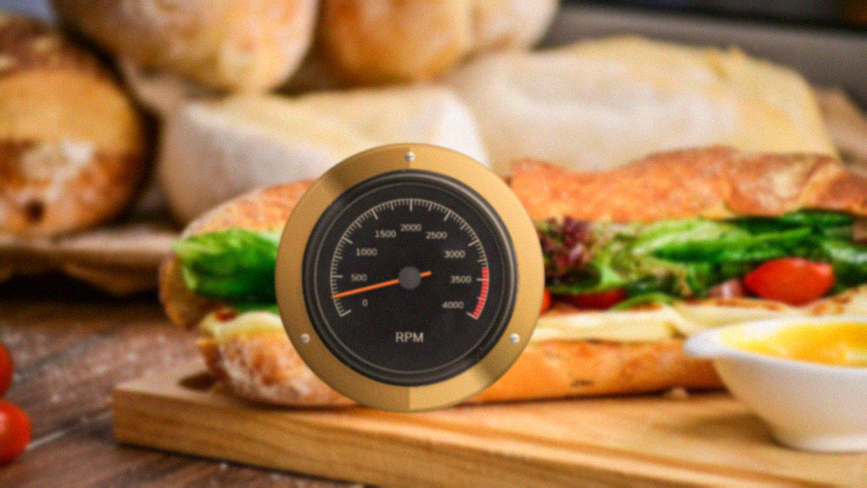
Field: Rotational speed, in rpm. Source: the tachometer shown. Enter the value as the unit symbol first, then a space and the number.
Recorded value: rpm 250
